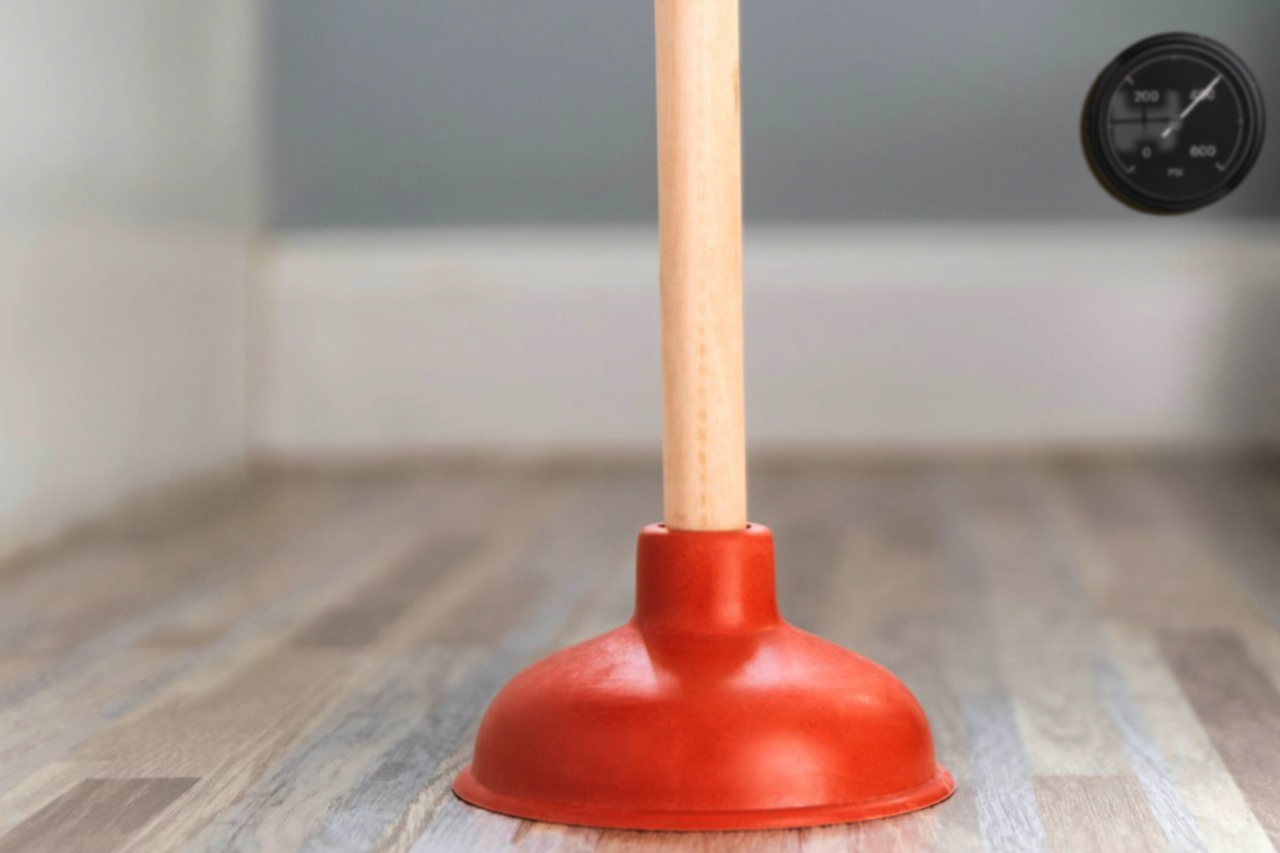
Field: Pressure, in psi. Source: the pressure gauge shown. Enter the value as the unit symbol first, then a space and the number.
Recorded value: psi 400
